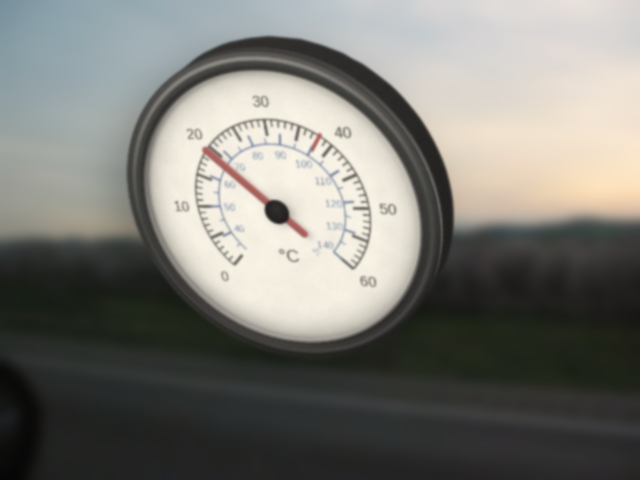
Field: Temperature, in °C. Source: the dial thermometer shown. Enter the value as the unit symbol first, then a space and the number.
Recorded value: °C 20
